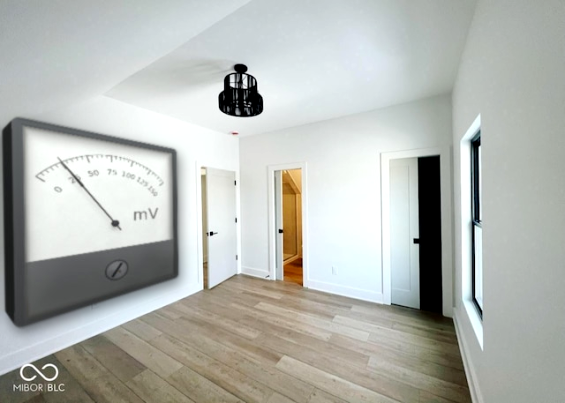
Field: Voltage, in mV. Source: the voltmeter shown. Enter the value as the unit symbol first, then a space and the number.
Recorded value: mV 25
